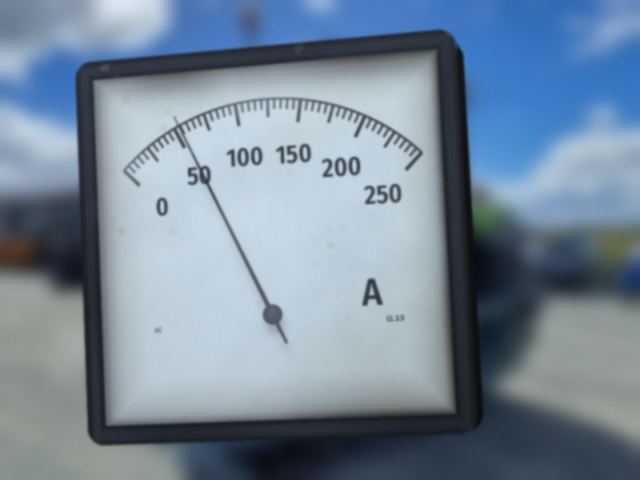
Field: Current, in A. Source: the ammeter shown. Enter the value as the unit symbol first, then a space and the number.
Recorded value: A 55
